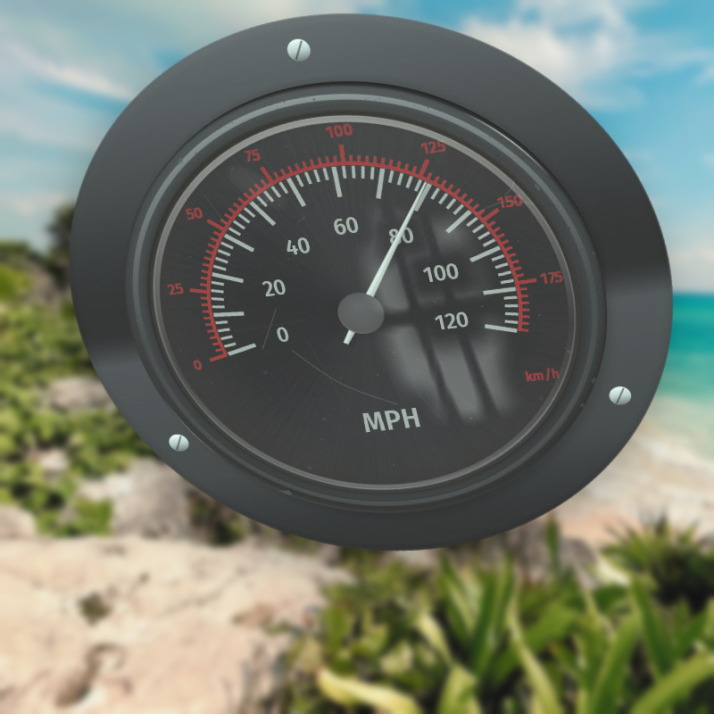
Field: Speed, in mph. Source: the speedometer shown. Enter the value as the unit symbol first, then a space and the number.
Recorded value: mph 79
